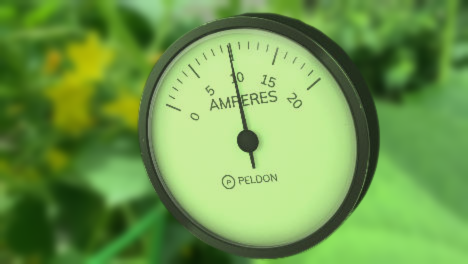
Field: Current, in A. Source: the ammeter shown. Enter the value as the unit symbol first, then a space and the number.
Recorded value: A 10
